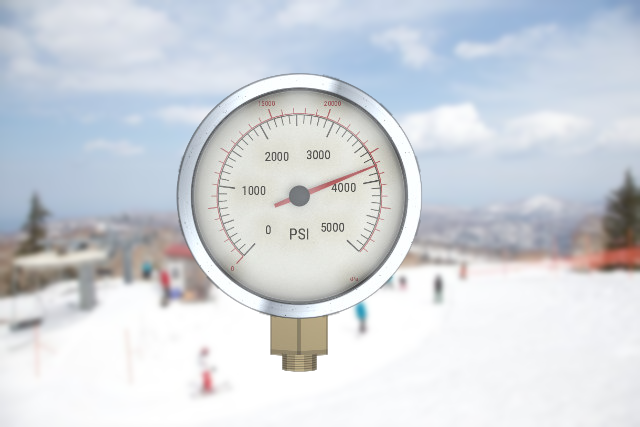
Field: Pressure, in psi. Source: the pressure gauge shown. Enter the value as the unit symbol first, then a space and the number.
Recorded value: psi 3800
